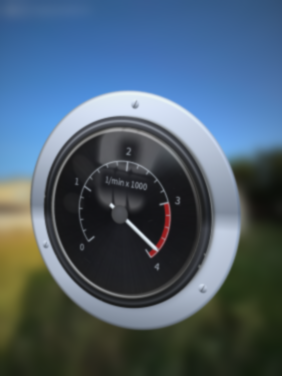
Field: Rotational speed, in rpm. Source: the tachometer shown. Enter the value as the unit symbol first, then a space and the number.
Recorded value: rpm 3800
